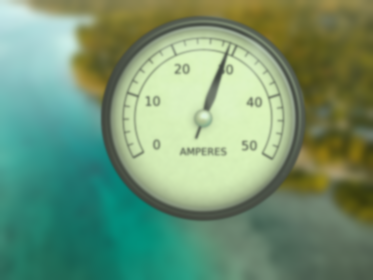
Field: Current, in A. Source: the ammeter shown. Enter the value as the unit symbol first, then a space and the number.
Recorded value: A 29
